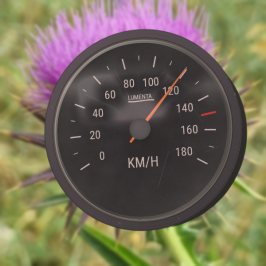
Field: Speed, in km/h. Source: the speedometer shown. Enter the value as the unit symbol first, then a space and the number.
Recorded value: km/h 120
